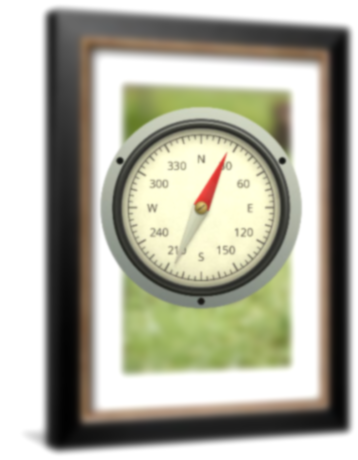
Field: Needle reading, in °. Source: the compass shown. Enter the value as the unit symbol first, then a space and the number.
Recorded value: ° 25
